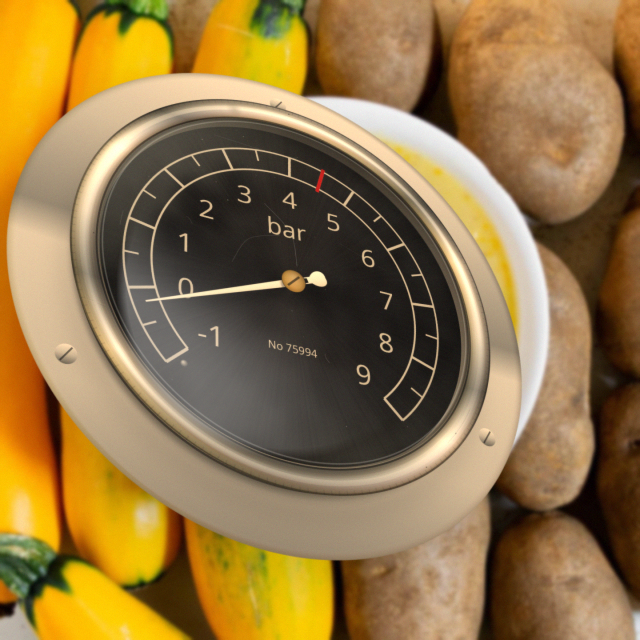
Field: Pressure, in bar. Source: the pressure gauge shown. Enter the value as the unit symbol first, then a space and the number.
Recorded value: bar -0.25
